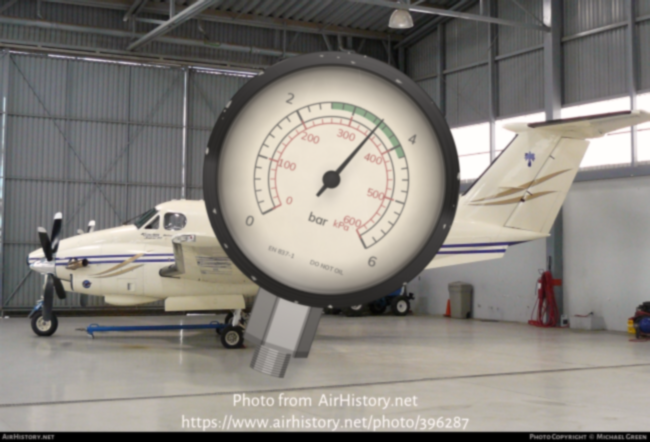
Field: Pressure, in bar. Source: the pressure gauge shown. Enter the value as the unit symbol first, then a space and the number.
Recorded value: bar 3.5
